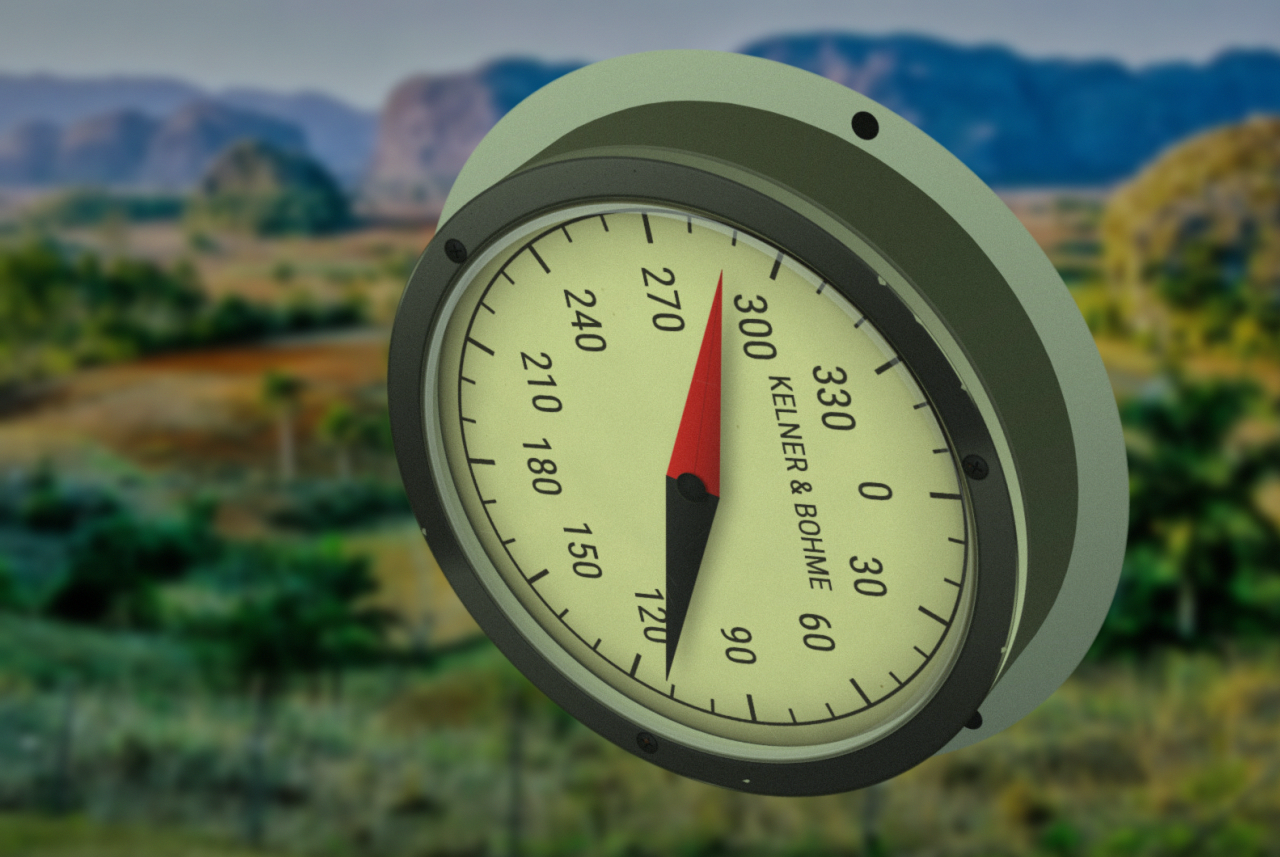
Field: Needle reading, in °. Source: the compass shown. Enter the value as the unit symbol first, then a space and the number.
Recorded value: ° 290
